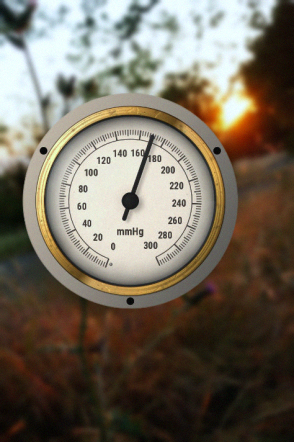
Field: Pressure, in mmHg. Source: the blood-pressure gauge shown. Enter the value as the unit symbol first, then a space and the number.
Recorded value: mmHg 170
